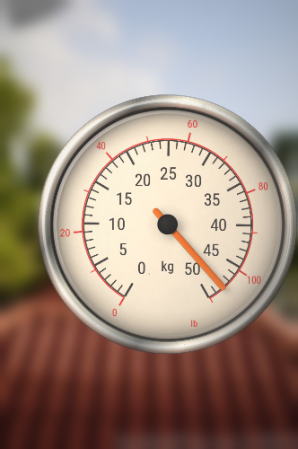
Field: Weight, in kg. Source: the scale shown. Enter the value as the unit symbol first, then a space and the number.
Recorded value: kg 48
